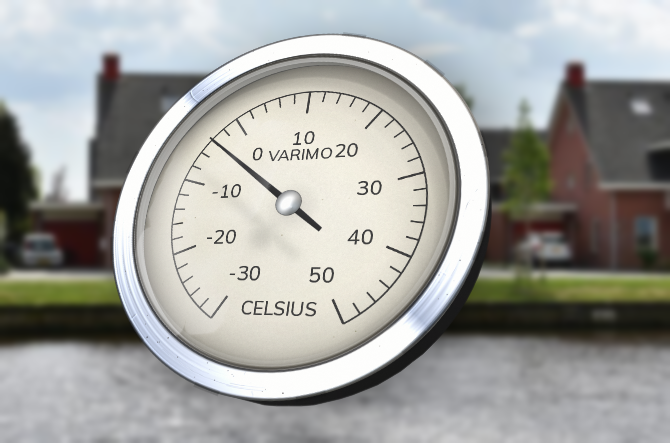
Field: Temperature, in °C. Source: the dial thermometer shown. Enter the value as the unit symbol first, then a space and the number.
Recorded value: °C -4
